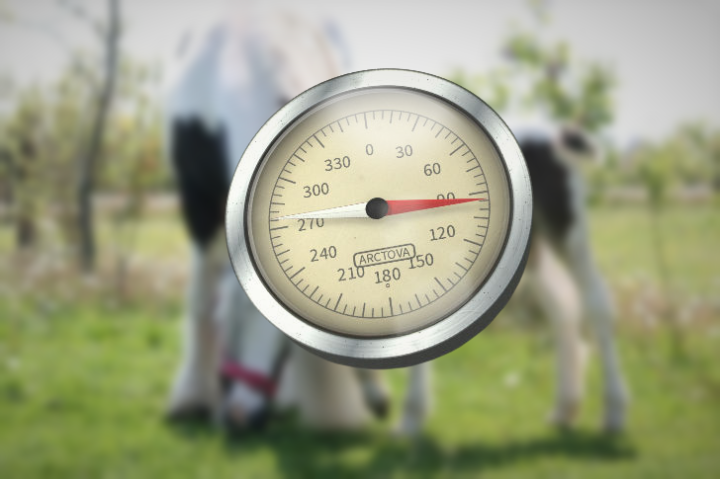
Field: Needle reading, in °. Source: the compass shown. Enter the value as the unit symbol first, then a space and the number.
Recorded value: ° 95
